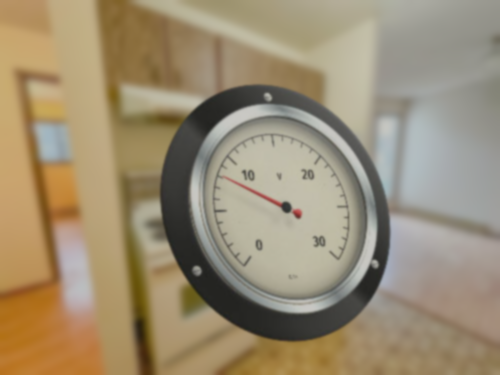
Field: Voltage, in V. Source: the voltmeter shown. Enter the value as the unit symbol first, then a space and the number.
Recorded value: V 8
